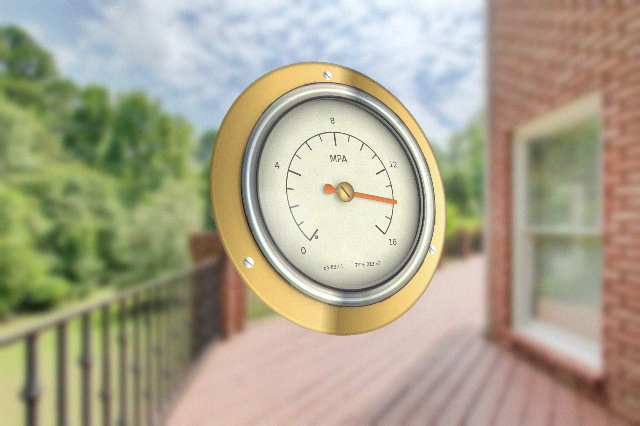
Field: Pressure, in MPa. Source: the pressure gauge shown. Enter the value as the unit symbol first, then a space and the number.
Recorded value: MPa 14
